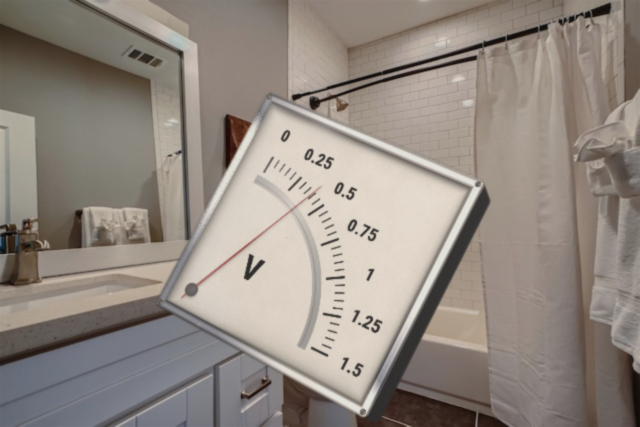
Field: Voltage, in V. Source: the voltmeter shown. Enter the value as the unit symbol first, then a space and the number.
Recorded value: V 0.4
